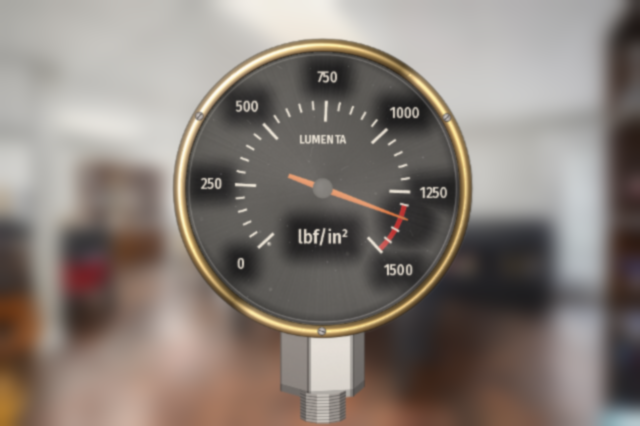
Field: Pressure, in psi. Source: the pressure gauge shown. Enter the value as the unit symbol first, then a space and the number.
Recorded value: psi 1350
